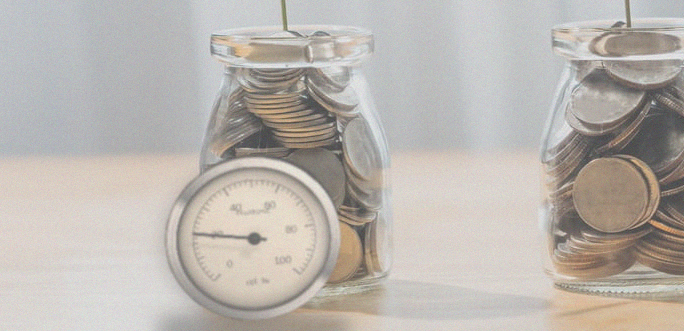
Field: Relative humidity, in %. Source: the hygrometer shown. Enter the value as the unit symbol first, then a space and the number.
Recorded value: % 20
